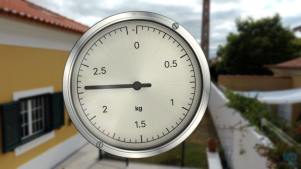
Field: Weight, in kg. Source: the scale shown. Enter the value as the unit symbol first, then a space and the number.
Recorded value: kg 2.3
